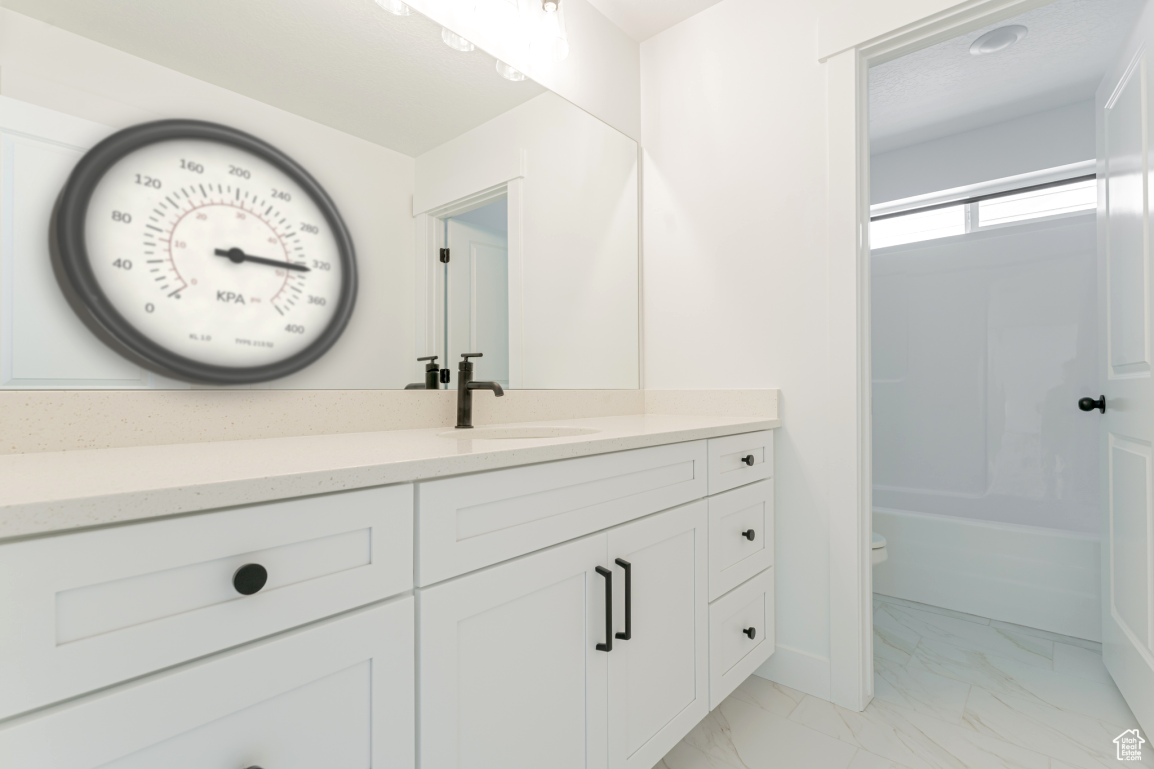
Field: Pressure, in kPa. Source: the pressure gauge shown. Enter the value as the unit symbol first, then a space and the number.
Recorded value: kPa 330
